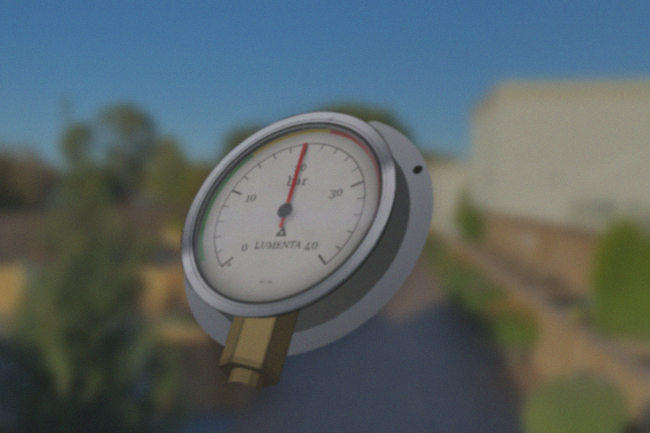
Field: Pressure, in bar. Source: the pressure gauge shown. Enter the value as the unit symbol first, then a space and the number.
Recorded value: bar 20
